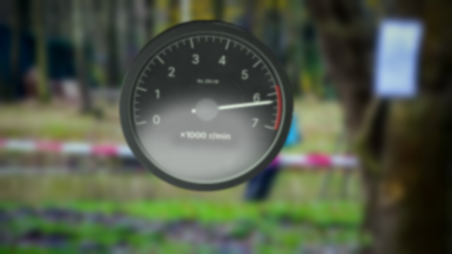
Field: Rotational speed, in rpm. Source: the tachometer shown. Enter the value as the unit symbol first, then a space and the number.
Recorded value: rpm 6200
